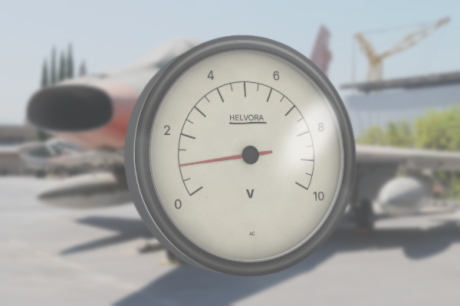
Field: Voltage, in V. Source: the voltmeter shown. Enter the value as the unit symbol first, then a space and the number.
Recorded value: V 1
